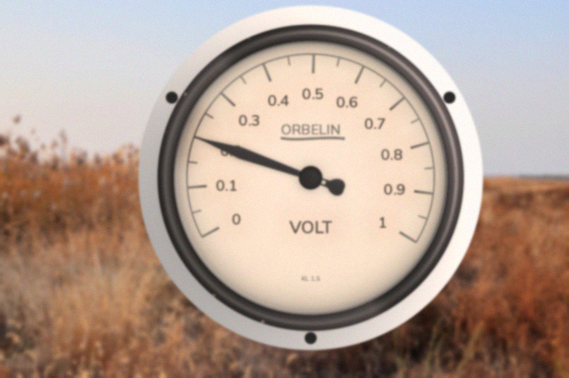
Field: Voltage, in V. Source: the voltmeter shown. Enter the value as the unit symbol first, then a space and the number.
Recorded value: V 0.2
